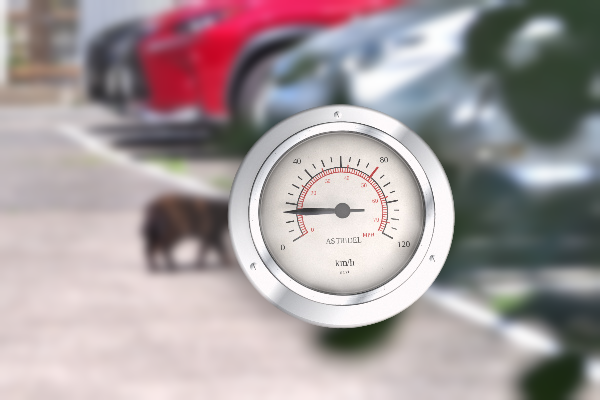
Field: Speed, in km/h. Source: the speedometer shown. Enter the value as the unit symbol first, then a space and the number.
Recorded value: km/h 15
